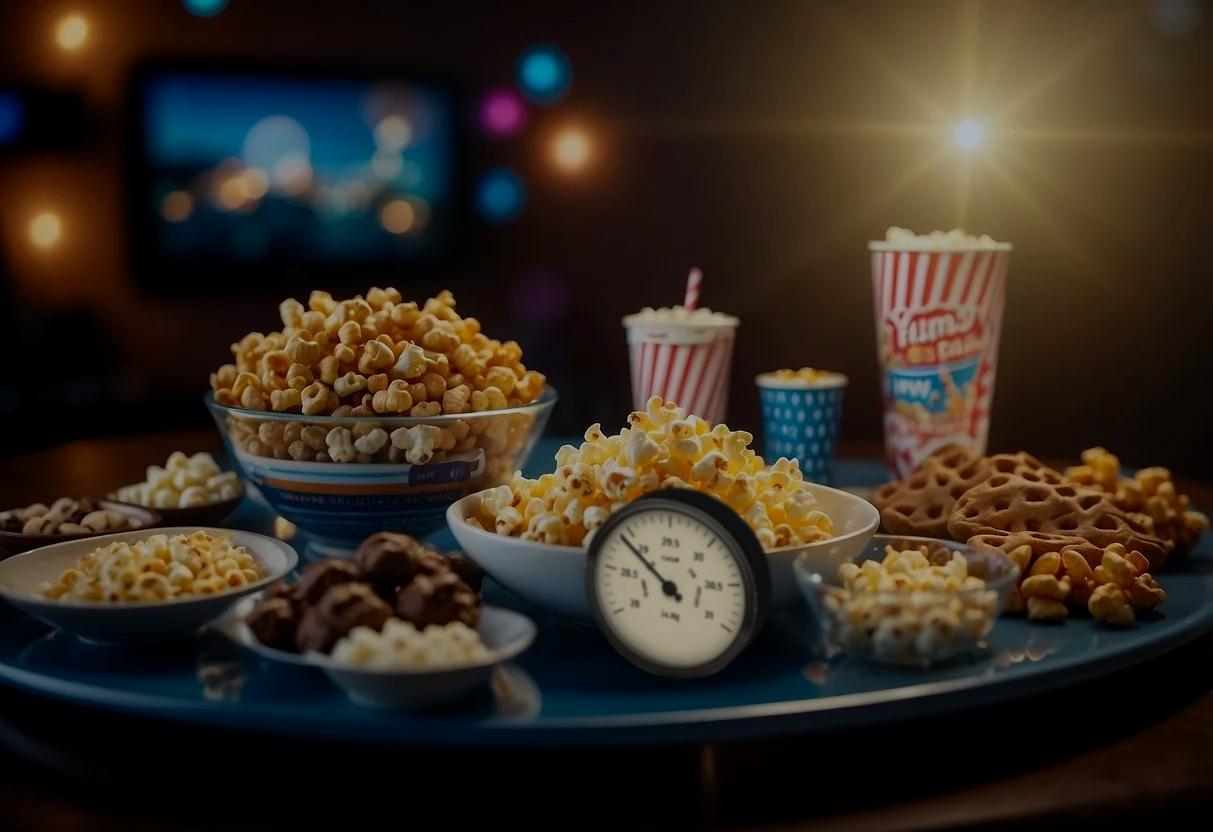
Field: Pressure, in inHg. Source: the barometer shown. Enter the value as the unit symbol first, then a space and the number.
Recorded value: inHg 28.9
